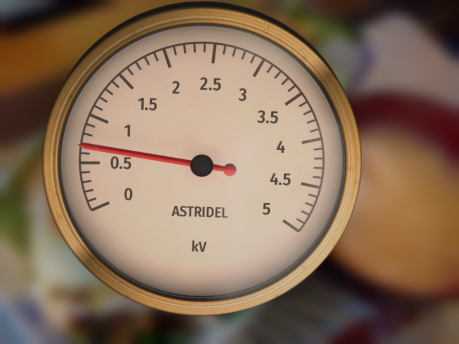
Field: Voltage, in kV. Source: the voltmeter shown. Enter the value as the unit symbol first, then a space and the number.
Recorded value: kV 0.7
